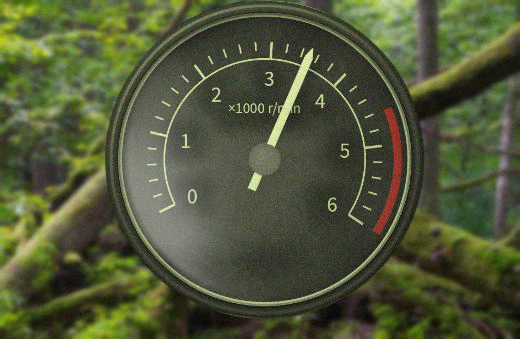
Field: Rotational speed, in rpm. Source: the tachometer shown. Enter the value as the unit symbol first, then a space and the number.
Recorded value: rpm 3500
